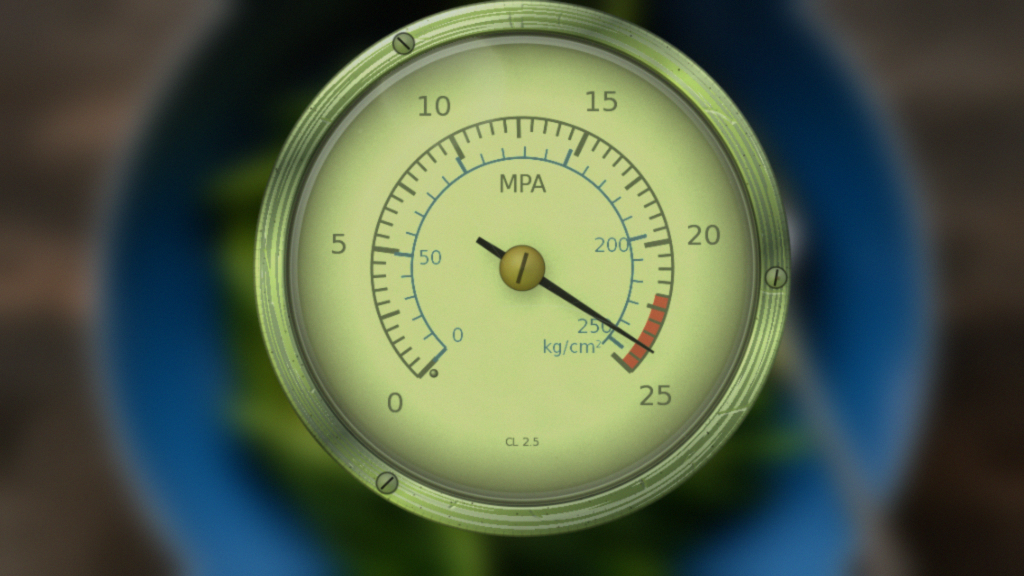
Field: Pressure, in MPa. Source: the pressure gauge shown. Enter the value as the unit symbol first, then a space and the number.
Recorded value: MPa 24
